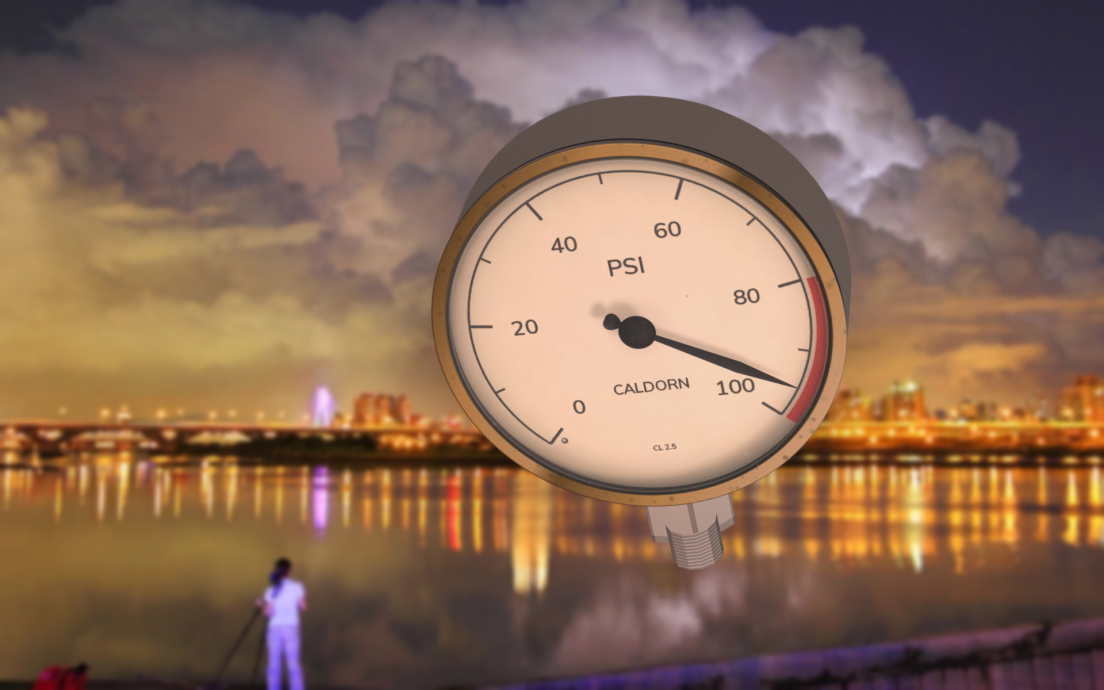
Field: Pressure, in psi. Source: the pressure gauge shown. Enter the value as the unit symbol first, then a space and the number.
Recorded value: psi 95
